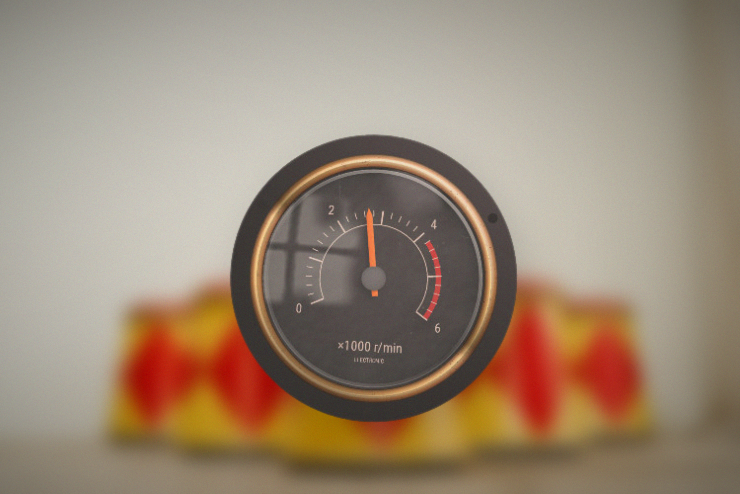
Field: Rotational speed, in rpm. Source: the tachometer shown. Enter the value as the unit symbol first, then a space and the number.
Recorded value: rpm 2700
